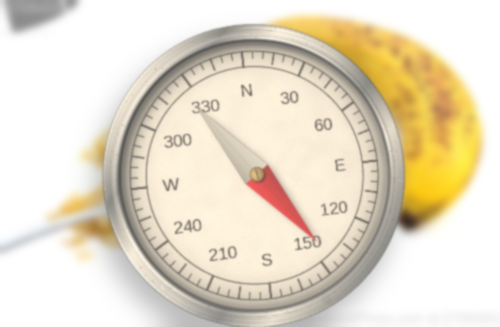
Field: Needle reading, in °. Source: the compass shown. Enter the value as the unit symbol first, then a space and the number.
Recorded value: ° 145
